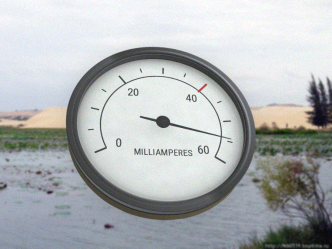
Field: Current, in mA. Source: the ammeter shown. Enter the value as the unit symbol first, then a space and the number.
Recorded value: mA 55
